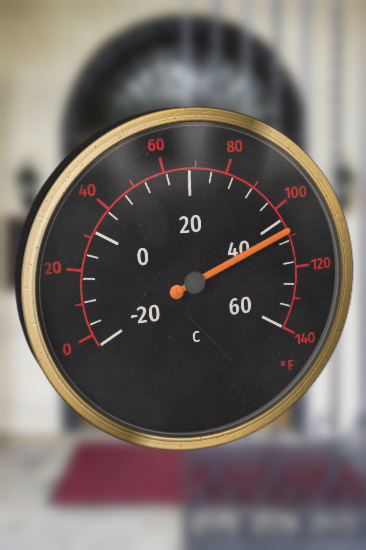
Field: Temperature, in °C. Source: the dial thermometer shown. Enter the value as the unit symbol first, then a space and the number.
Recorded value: °C 42
